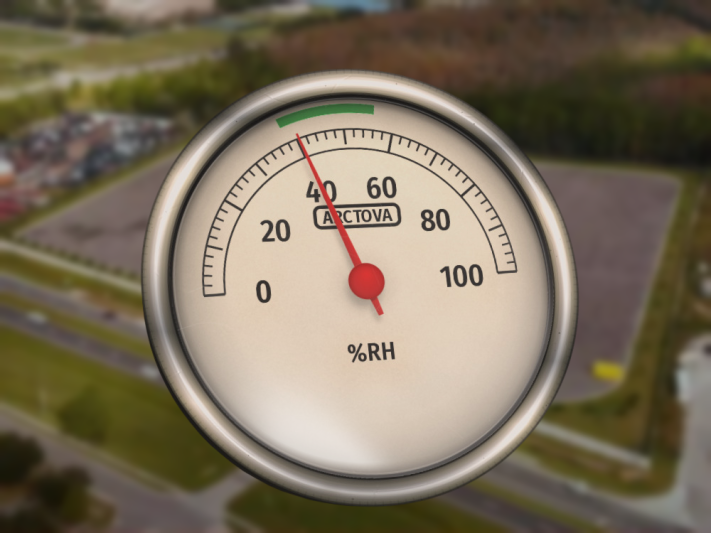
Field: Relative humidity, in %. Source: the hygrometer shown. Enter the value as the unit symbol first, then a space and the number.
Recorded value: % 40
